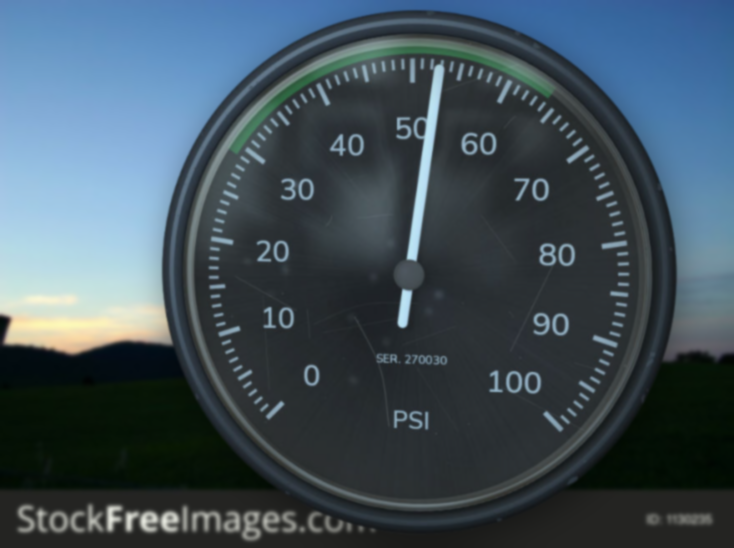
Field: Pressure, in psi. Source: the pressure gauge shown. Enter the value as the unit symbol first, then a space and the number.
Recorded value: psi 53
